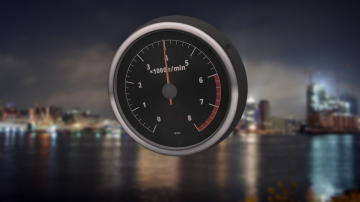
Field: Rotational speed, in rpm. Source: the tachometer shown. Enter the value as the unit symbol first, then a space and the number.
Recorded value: rpm 4000
